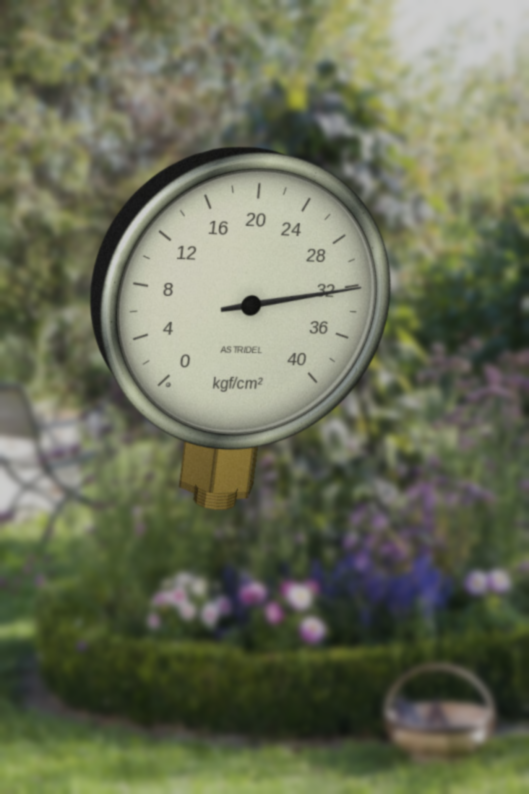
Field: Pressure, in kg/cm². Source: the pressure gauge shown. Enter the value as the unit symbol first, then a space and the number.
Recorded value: kg/cm² 32
